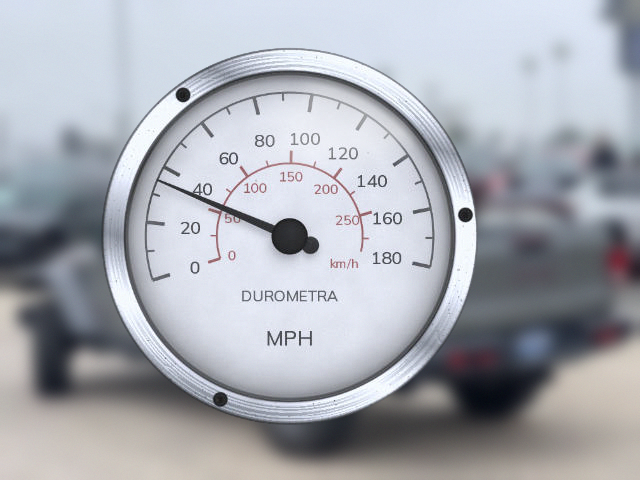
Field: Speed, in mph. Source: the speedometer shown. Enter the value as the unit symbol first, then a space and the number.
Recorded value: mph 35
